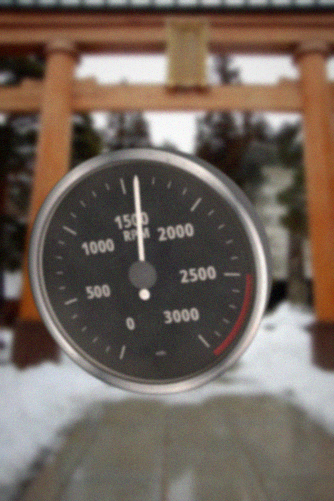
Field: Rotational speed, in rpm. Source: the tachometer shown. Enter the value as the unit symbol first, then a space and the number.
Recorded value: rpm 1600
